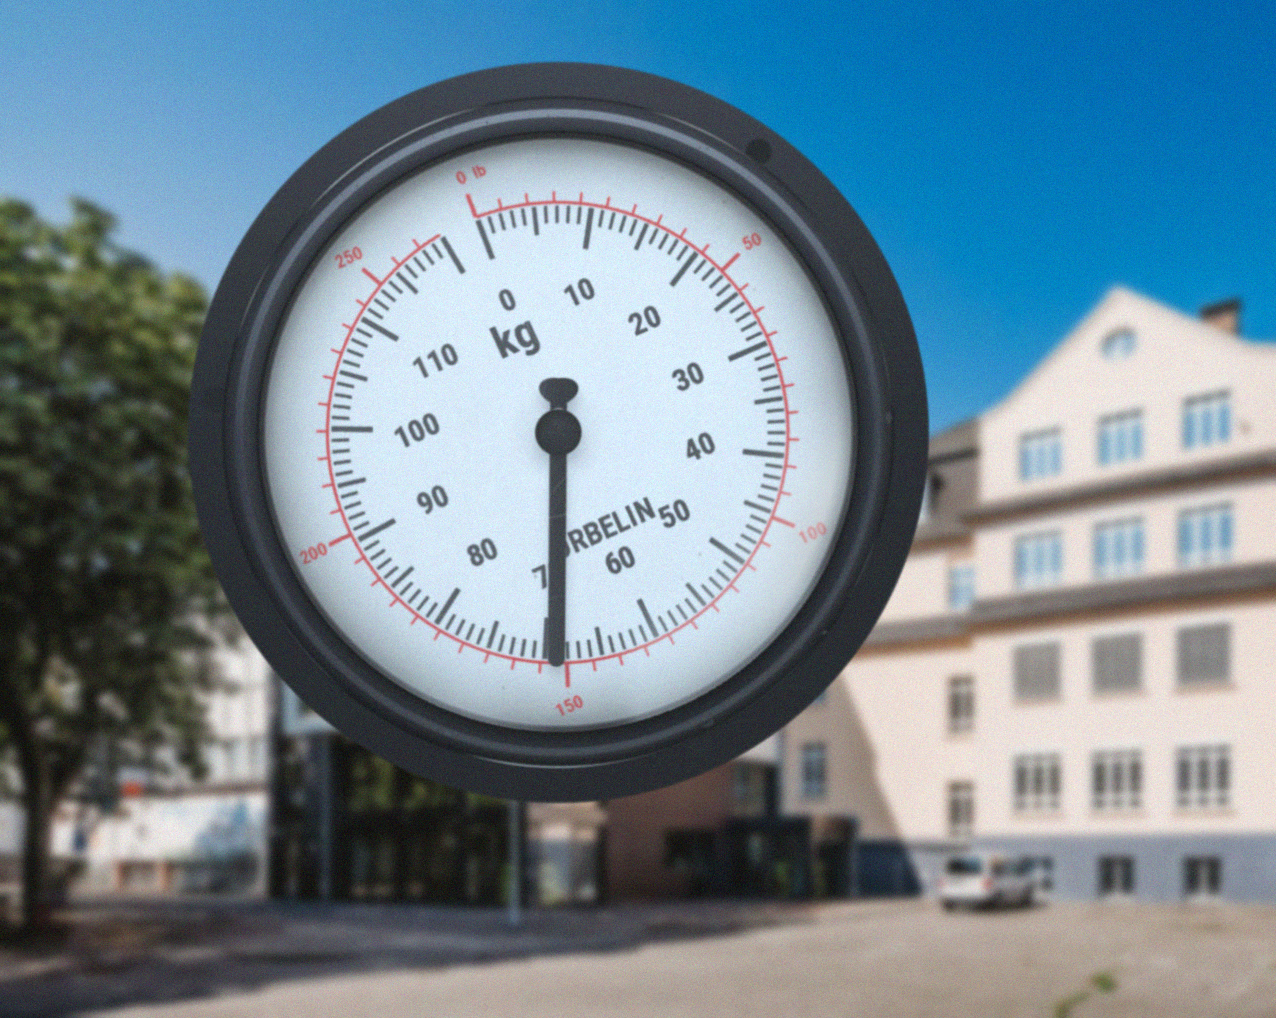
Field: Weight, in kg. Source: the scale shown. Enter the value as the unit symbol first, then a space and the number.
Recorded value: kg 69
